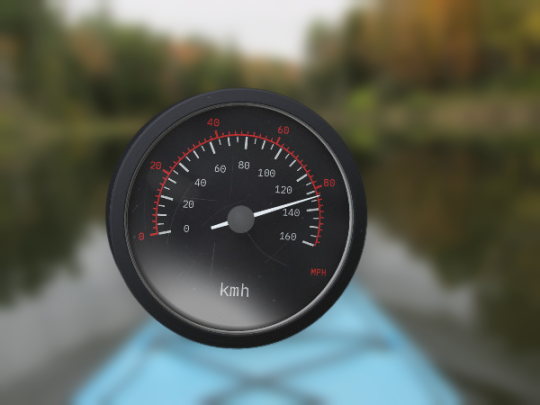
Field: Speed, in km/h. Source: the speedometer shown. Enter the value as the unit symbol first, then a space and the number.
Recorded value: km/h 132.5
